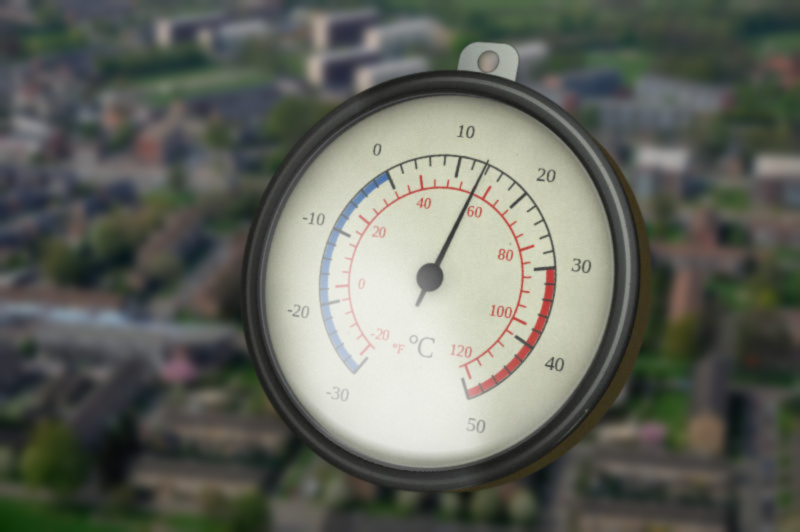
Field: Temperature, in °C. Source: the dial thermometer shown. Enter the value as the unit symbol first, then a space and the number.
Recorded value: °C 14
